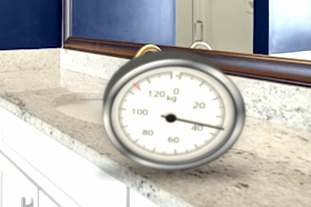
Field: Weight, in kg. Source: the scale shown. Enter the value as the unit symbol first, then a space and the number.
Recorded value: kg 35
